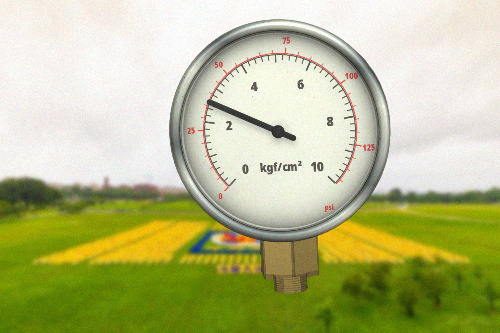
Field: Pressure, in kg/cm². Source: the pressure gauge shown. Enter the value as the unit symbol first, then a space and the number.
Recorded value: kg/cm² 2.6
